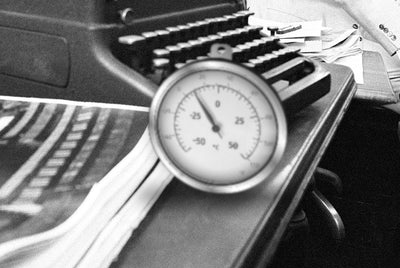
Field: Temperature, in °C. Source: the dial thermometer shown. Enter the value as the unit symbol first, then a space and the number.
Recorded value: °C -12.5
